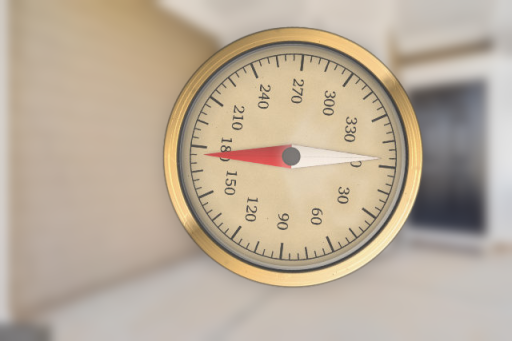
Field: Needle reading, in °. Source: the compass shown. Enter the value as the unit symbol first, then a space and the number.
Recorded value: ° 175
